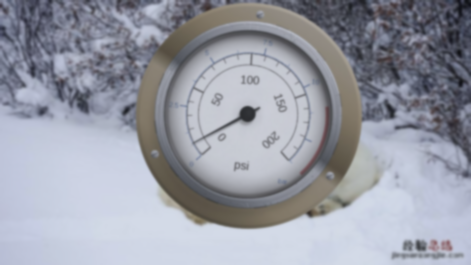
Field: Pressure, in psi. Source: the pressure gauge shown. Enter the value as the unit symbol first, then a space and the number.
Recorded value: psi 10
